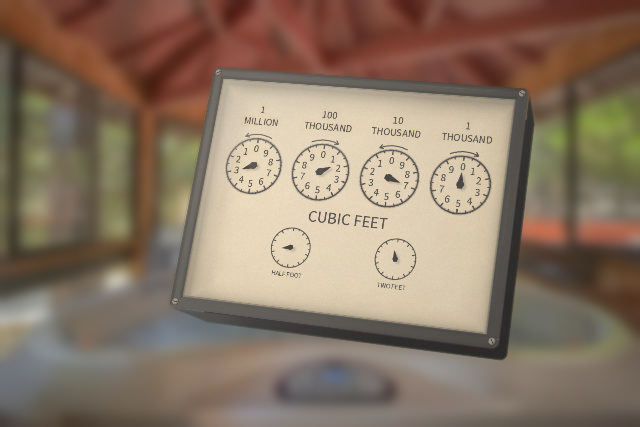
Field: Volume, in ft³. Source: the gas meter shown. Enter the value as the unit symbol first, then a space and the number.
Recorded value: ft³ 317000
